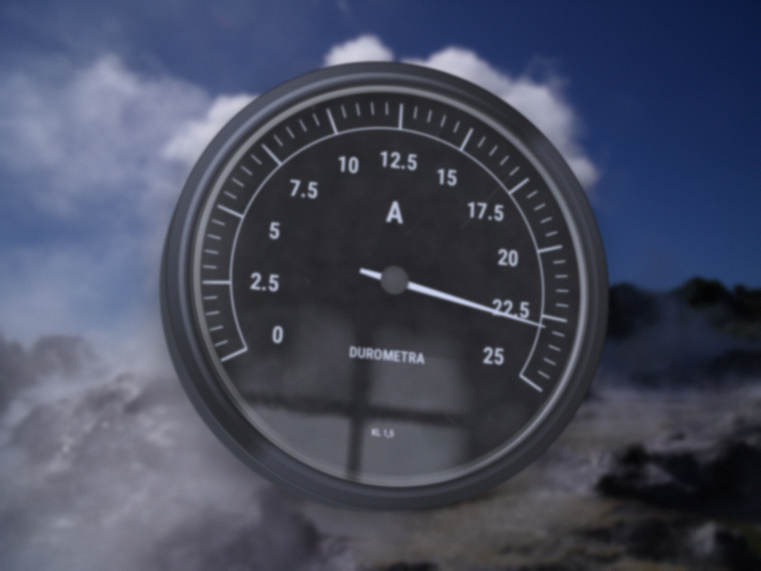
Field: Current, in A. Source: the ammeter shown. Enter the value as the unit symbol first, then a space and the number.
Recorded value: A 23
